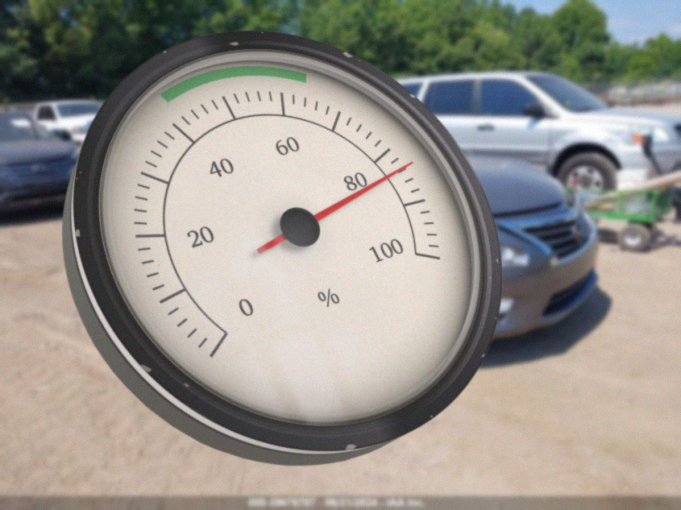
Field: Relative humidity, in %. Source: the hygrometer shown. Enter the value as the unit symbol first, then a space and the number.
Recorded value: % 84
